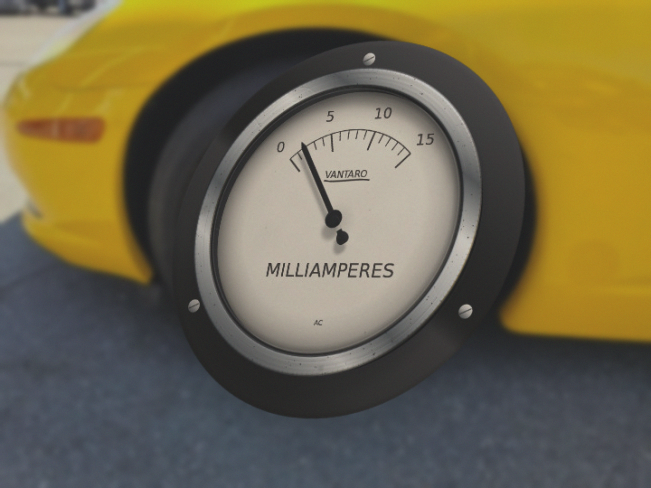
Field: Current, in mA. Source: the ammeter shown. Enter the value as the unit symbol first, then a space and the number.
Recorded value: mA 2
